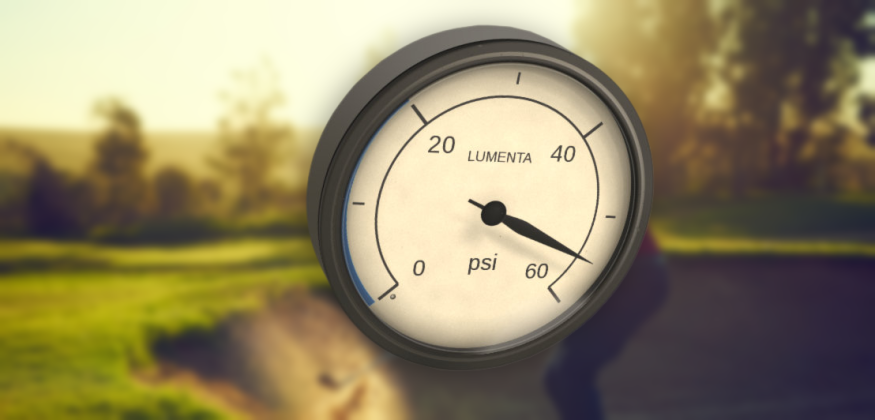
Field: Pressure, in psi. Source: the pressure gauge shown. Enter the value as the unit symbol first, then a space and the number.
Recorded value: psi 55
